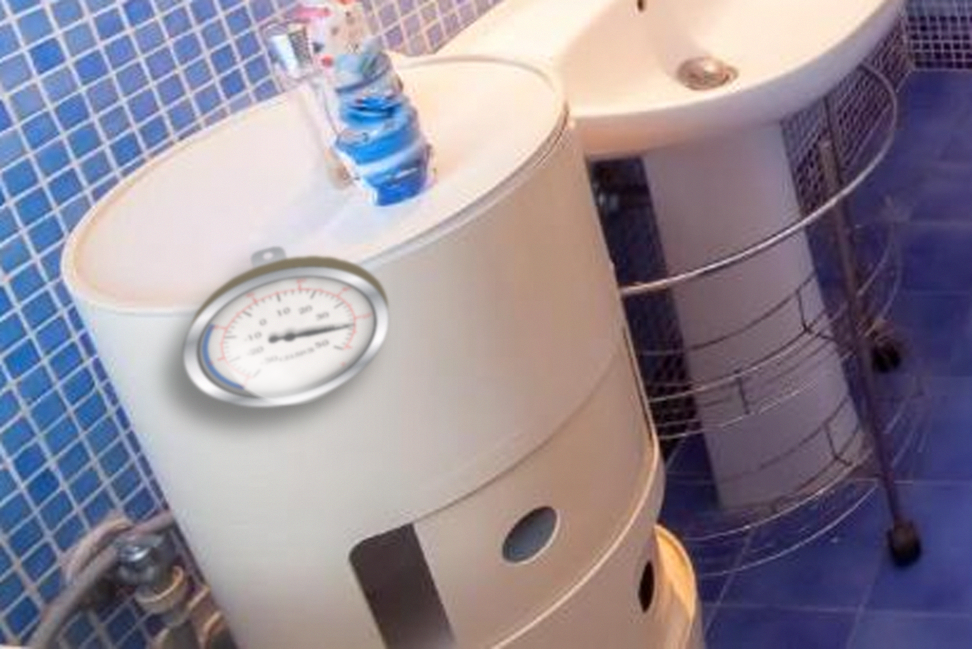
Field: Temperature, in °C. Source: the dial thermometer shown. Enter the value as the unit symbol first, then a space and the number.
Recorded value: °C 40
